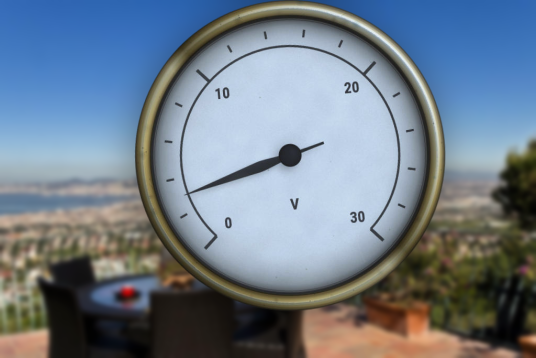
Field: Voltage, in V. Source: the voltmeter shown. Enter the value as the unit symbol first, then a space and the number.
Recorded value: V 3
